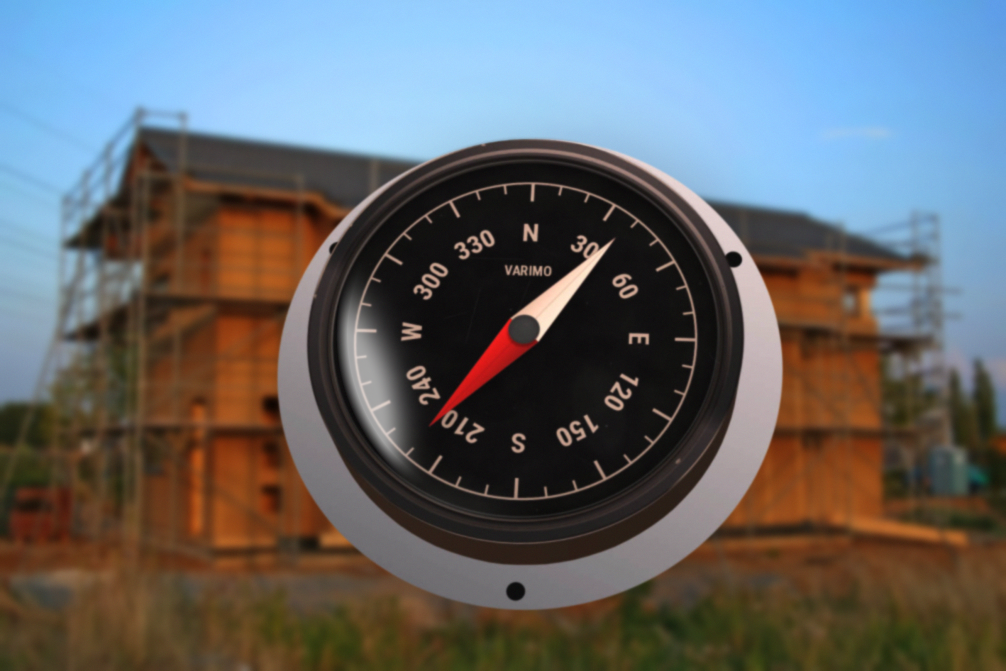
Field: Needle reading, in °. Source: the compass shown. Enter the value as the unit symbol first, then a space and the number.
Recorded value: ° 220
